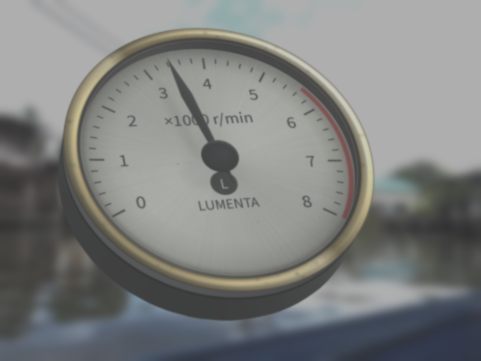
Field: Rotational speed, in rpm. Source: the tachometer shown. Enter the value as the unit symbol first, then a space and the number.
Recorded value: rpm 3400
